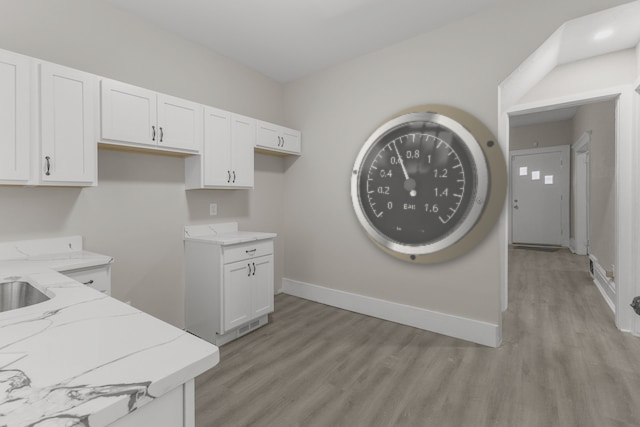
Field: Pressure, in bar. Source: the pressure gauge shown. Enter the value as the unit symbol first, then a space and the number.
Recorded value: bar 0.65
